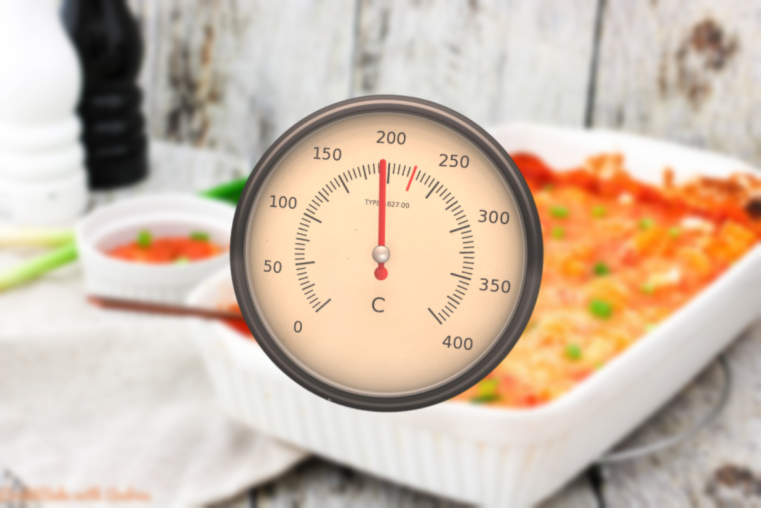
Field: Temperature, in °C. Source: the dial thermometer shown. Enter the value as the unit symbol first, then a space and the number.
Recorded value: °C 195
